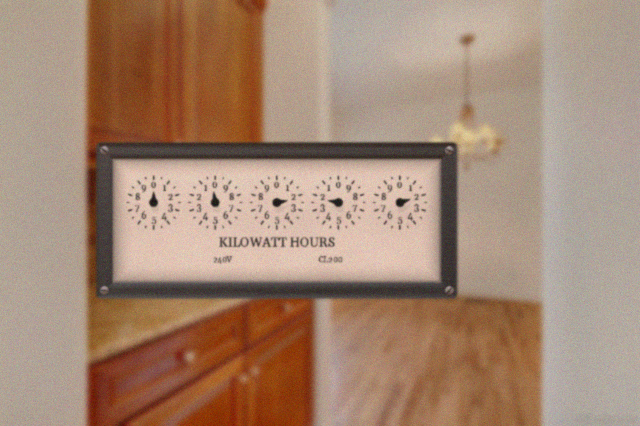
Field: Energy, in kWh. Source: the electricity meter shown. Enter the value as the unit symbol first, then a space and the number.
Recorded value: kWh 222
